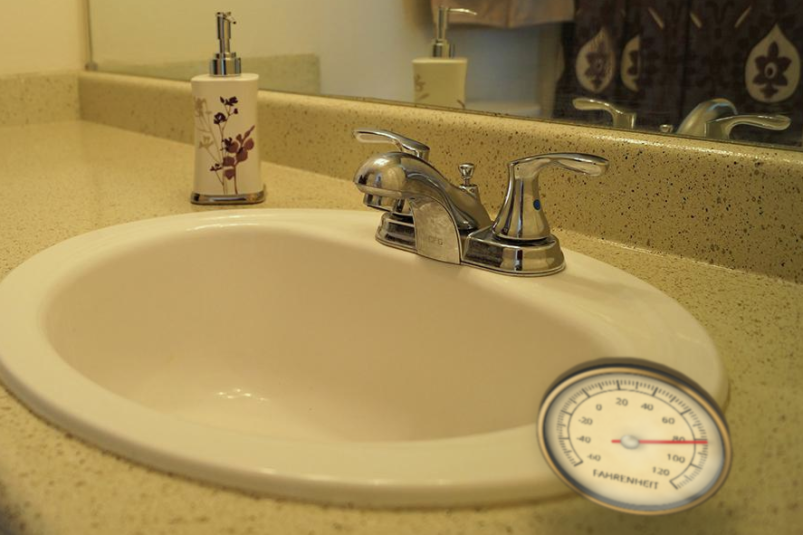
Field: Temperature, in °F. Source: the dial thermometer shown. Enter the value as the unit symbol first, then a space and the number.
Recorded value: °F 80
